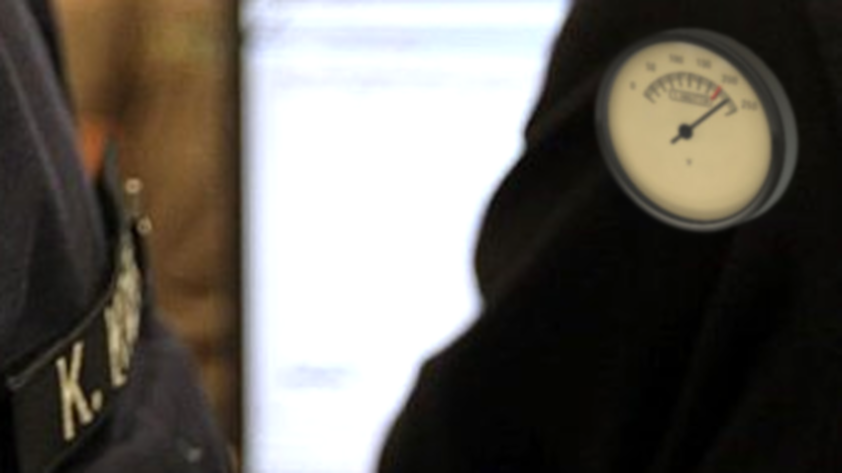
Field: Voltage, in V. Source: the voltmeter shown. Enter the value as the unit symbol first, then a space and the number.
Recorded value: V 225
